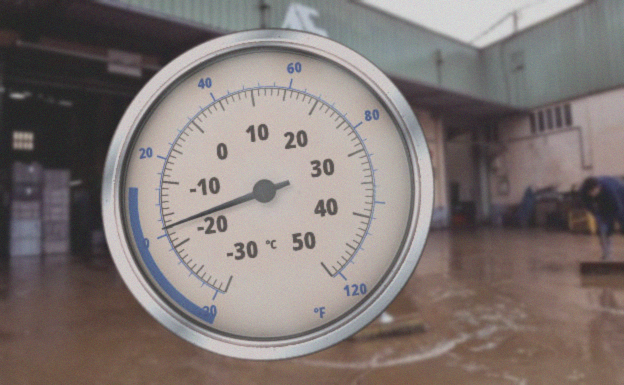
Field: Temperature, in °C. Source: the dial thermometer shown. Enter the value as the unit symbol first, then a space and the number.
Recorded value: °C -17
